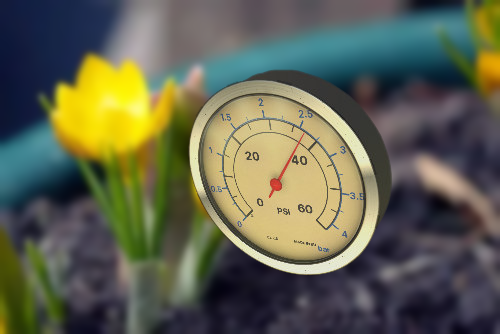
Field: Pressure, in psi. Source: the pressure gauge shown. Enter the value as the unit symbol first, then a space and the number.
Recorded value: psi 37.5
